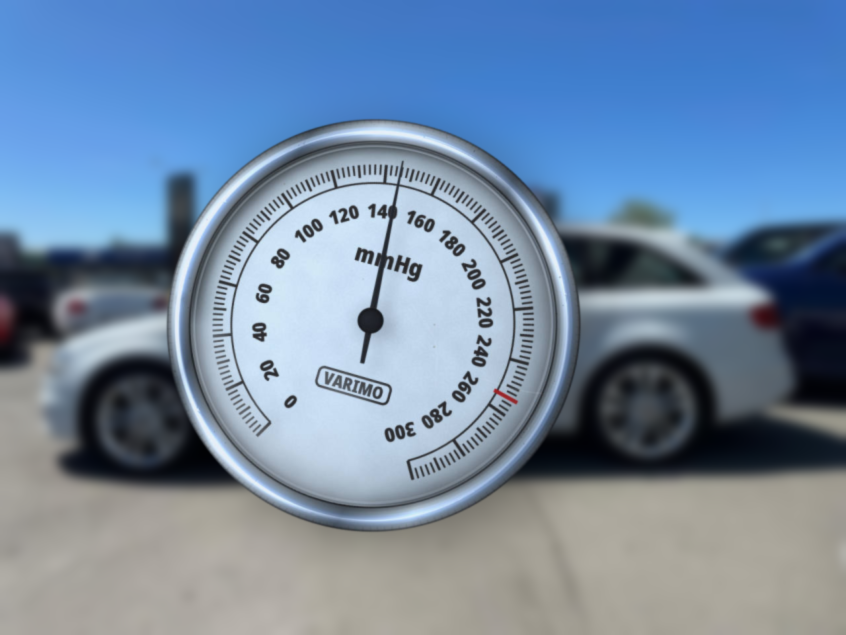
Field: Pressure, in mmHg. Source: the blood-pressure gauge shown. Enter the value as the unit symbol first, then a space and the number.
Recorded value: mmHg 146
